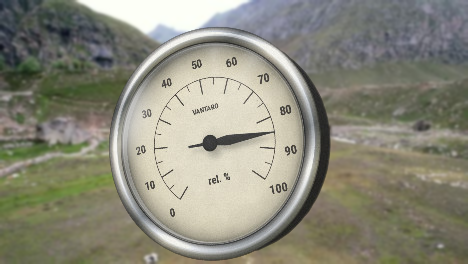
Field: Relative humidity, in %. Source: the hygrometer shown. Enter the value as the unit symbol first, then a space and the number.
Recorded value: % 85
